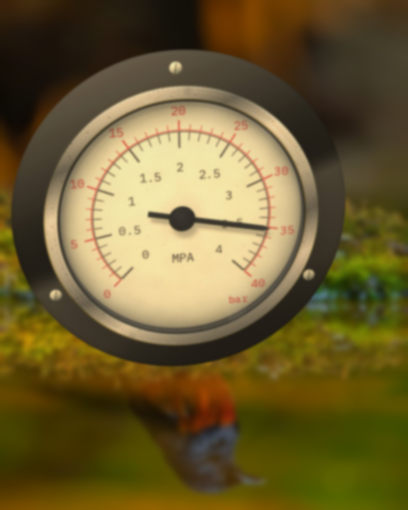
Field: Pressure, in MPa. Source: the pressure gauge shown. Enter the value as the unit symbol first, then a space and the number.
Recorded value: MPa 3.5
